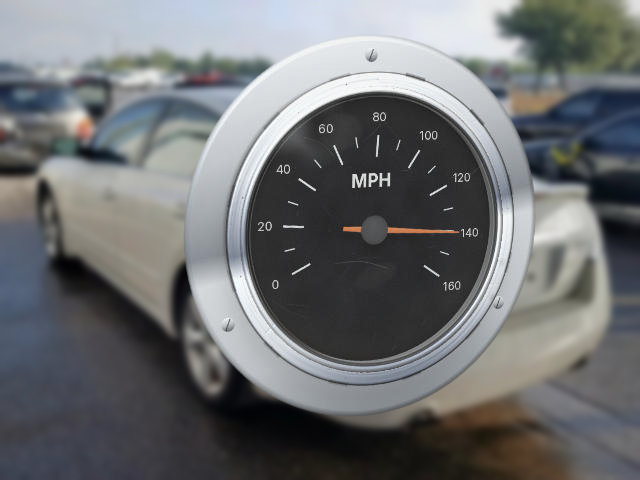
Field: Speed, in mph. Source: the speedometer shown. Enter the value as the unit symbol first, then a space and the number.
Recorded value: mph 140
